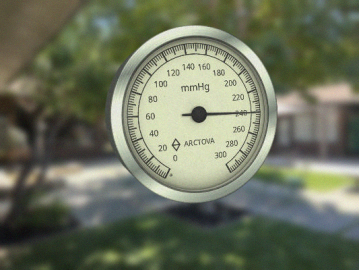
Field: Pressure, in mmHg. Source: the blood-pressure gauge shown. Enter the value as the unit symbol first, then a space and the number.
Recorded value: mmHg 240
